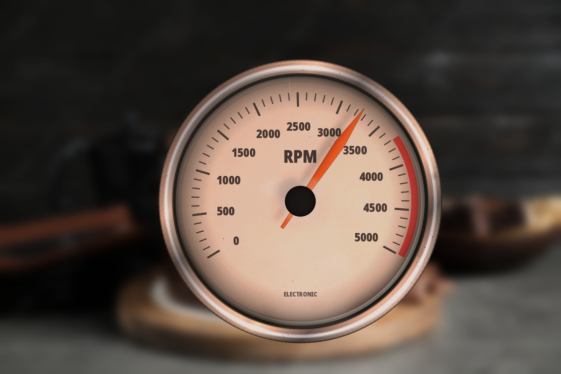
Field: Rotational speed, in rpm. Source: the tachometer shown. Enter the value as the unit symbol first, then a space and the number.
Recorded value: rpm 3250
